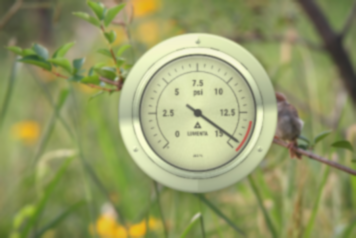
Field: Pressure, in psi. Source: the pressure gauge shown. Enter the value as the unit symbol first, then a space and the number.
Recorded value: psi 14.5
